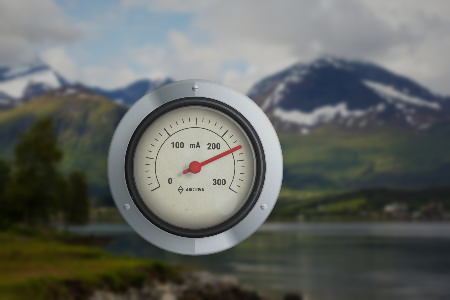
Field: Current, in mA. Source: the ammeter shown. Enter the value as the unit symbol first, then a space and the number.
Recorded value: mA 230
